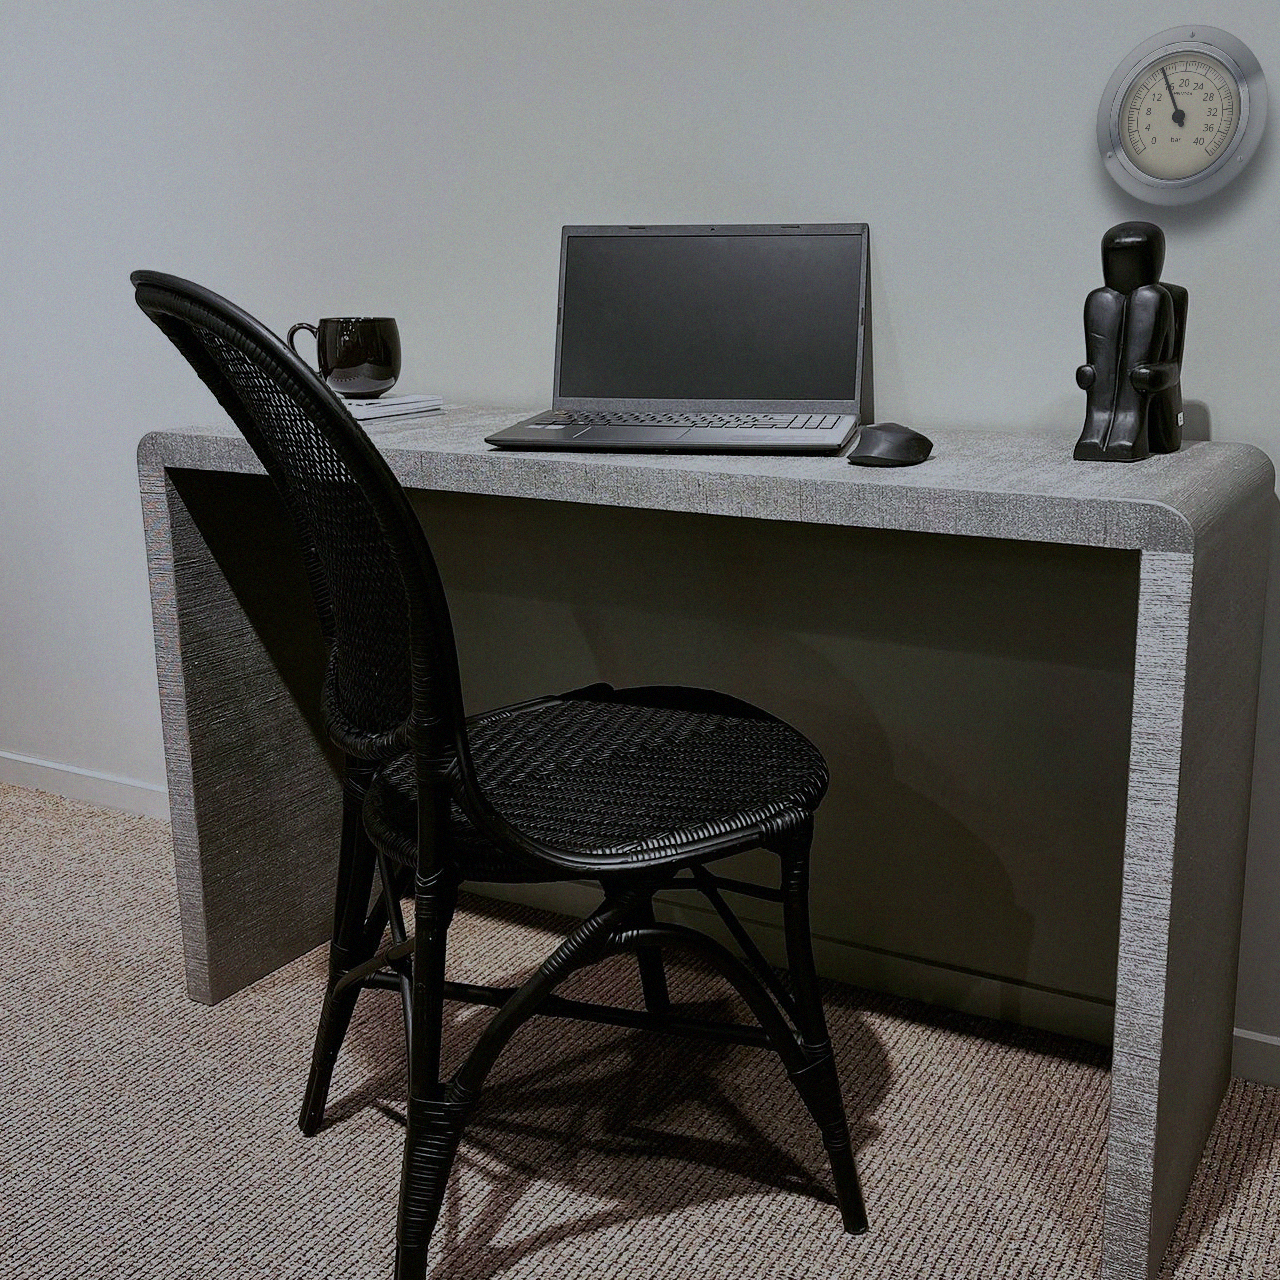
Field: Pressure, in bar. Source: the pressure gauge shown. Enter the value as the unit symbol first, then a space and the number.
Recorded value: bar 16
